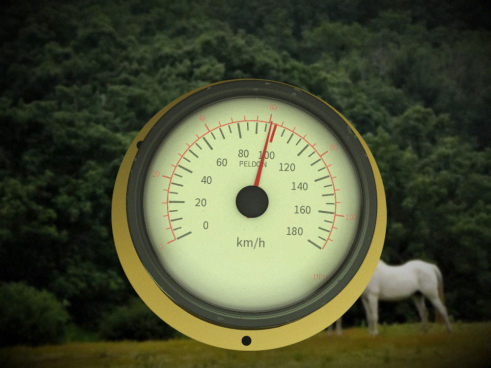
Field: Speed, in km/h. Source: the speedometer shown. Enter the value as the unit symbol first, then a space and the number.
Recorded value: km/h 97.5
